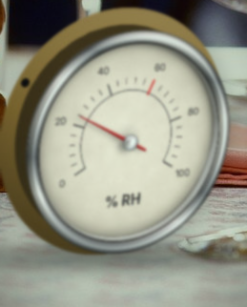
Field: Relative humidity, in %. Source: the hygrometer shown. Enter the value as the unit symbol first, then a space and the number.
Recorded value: % 24
